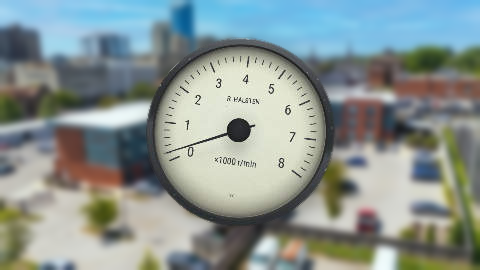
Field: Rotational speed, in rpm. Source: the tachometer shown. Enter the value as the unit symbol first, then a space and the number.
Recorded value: rpm 200
